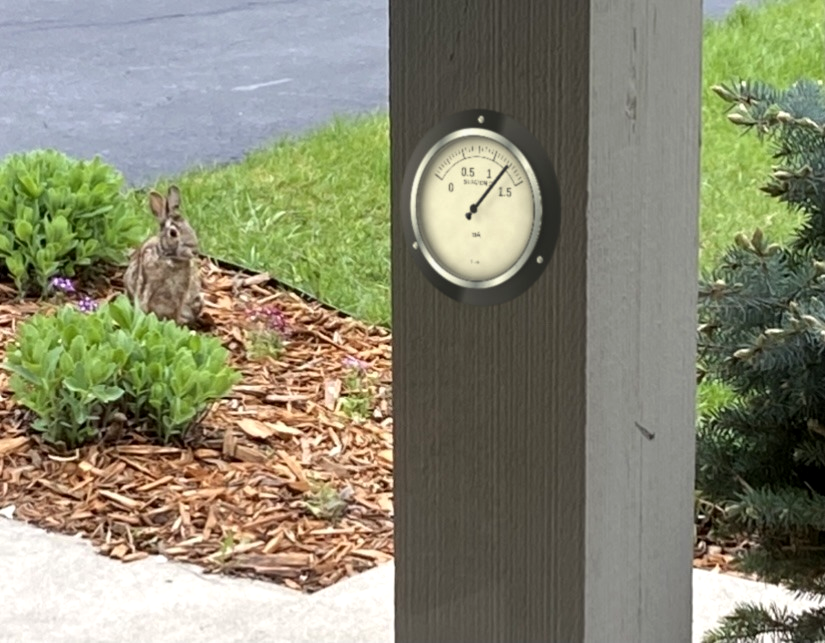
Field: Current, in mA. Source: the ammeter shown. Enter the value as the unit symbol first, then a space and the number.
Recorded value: mA 1.25
